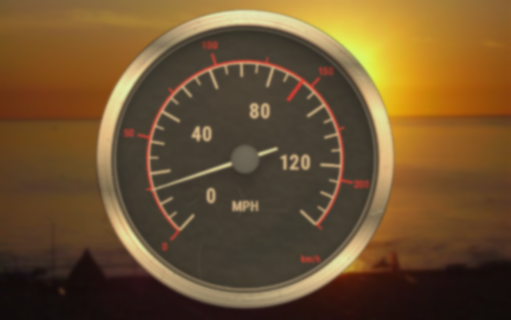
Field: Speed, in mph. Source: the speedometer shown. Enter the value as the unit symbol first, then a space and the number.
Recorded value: mph 15
